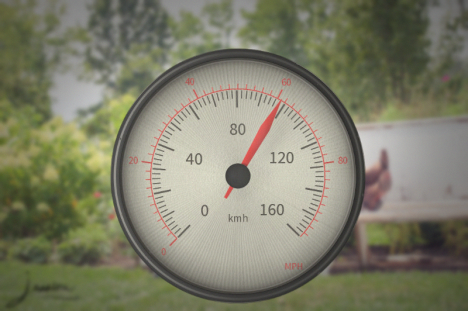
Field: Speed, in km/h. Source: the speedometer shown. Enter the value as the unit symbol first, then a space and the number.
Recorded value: km/h 98
